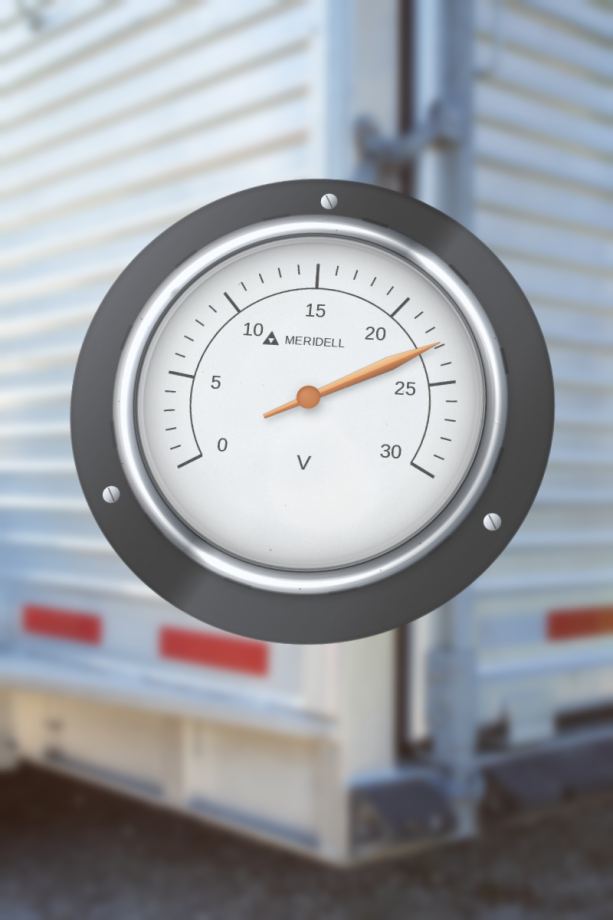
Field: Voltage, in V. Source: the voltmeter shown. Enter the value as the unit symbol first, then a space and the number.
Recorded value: V 23
